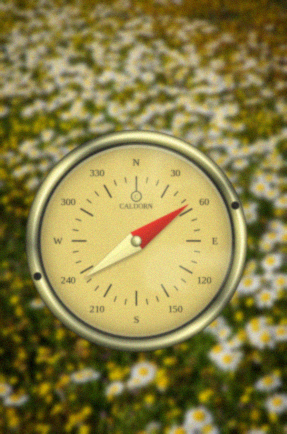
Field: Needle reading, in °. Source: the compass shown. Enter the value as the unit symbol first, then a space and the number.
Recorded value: ° 55
